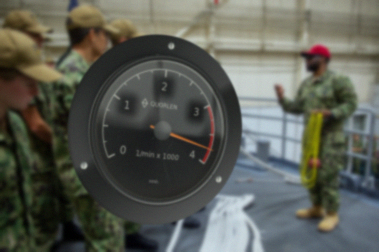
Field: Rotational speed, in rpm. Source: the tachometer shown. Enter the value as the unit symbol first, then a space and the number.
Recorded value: rpm 3750
